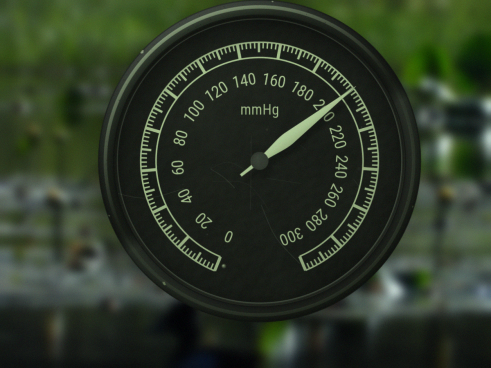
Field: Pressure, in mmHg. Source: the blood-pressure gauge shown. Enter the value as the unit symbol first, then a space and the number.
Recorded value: mmHg 200
